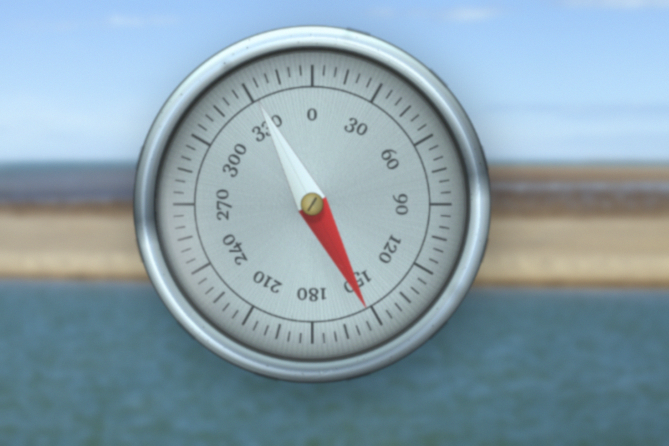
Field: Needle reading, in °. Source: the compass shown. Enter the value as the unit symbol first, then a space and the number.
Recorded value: ° 152.5
